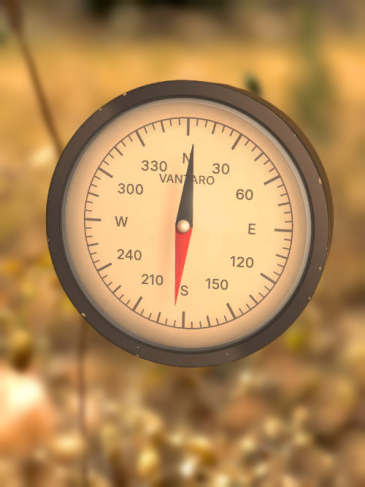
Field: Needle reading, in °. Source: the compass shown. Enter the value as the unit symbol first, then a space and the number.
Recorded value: ° 185
